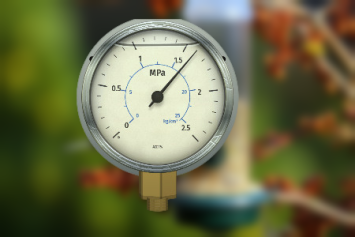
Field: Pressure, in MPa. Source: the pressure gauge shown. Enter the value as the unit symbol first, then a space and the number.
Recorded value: MPa 1.6
